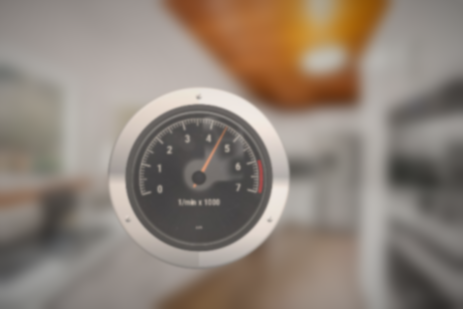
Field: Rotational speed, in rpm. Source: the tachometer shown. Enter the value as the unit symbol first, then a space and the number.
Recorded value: rpm 4500
